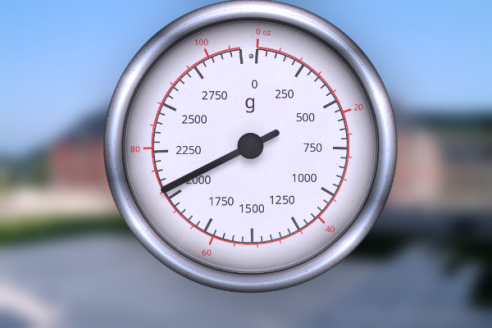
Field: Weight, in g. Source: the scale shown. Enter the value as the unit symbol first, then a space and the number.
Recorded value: g 2050
